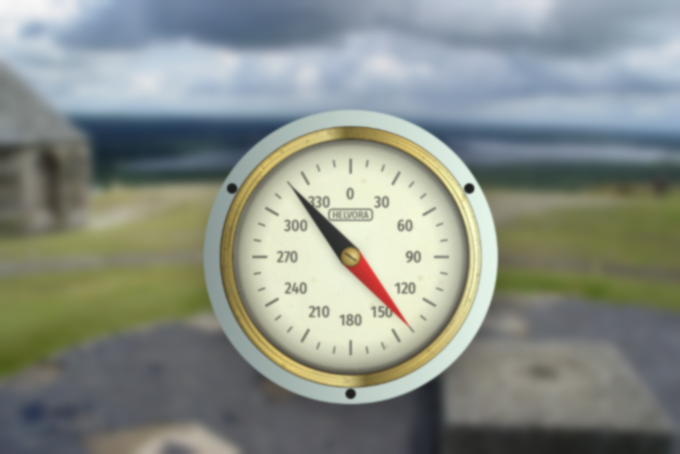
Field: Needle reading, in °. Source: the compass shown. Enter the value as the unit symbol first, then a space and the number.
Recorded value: ° 140
